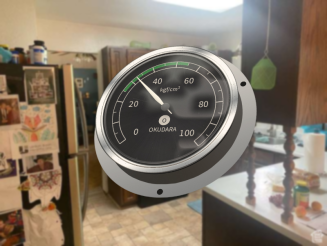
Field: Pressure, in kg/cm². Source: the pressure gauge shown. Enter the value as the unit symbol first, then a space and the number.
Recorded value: kg/cm² 32.5
